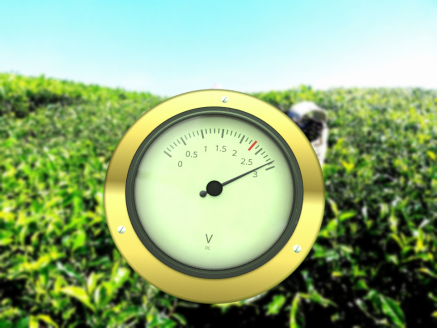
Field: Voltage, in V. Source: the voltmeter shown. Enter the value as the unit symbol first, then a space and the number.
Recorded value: V 2.9
